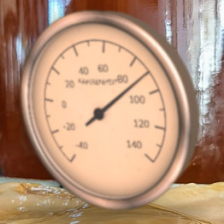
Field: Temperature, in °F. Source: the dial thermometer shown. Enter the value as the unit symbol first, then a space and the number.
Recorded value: °F 90
